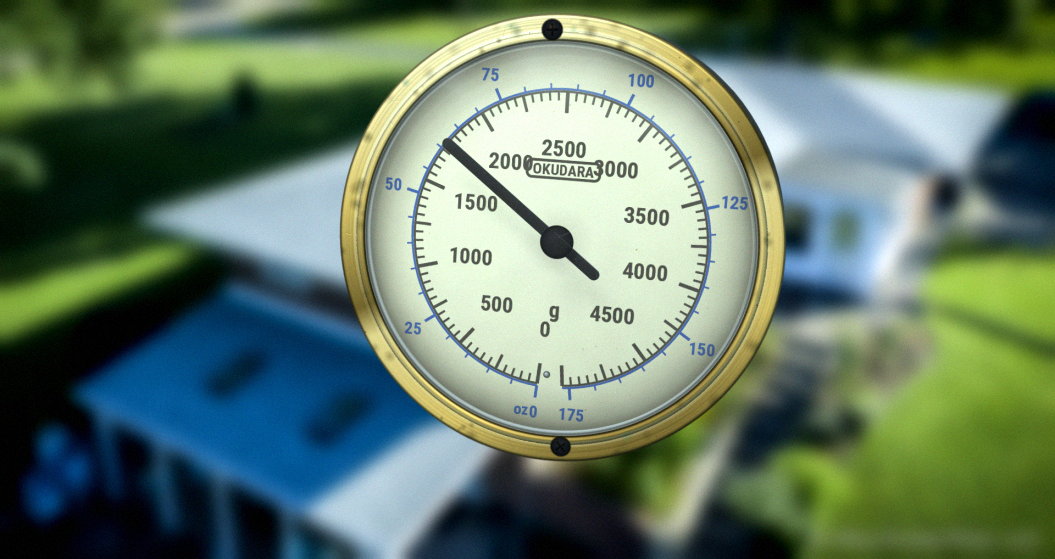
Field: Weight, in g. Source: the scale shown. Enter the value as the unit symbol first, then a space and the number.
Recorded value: g 1750
